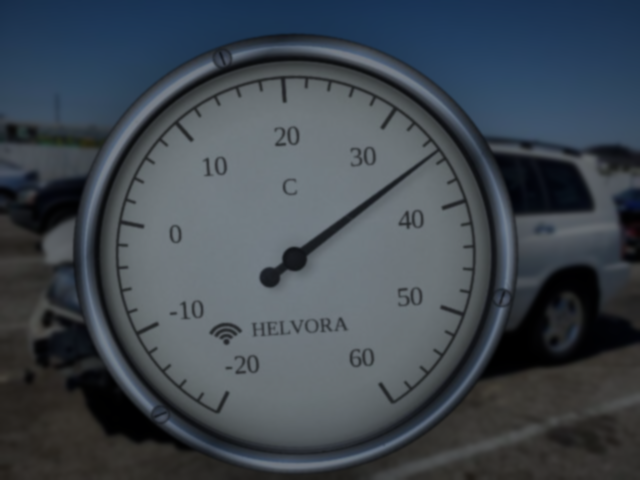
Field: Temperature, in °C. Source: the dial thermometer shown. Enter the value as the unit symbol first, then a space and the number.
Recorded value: °C 35
